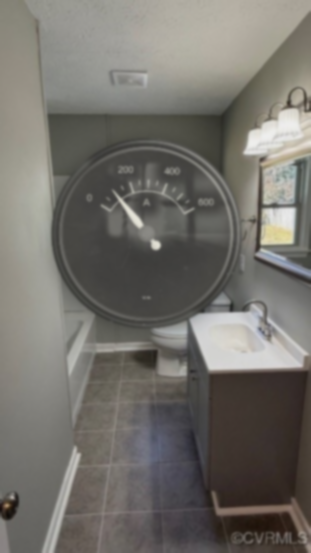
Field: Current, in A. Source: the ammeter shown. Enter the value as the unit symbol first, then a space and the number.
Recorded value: A 100
